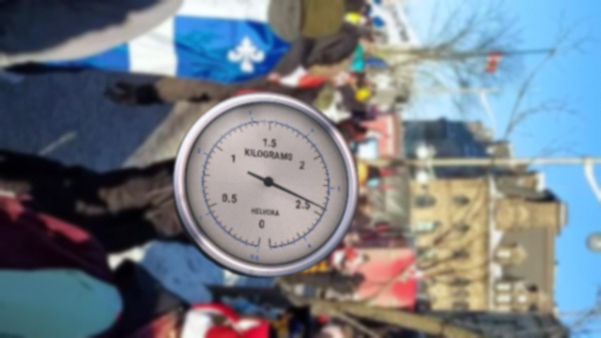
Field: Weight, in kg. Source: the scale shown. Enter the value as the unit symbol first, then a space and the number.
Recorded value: kg 2.45
